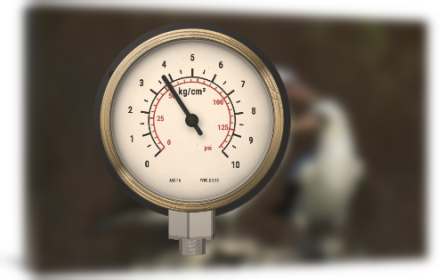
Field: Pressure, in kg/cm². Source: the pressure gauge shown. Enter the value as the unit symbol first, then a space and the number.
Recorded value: kg/cm² 3.75
